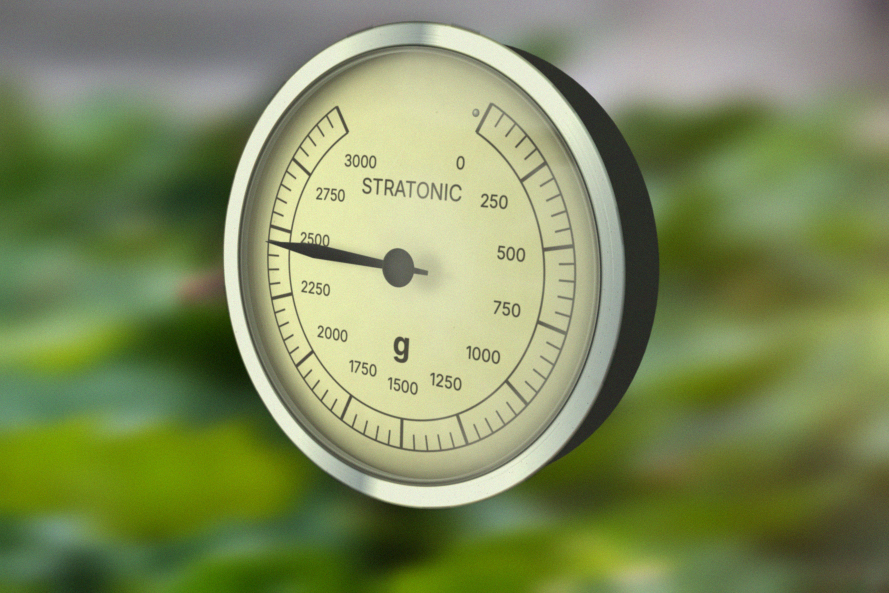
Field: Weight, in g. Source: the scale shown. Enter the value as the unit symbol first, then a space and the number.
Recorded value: g 2450
